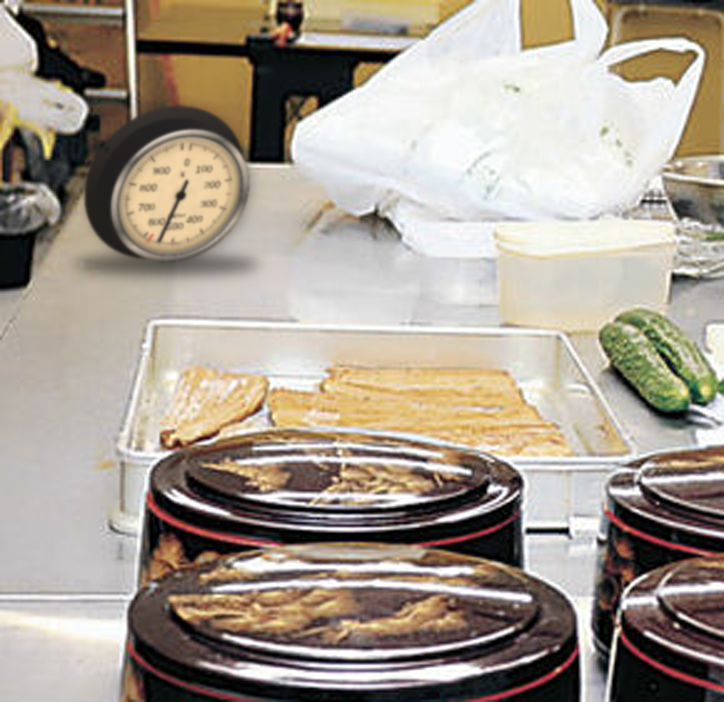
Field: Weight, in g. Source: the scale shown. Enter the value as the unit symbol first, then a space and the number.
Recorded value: g 550
